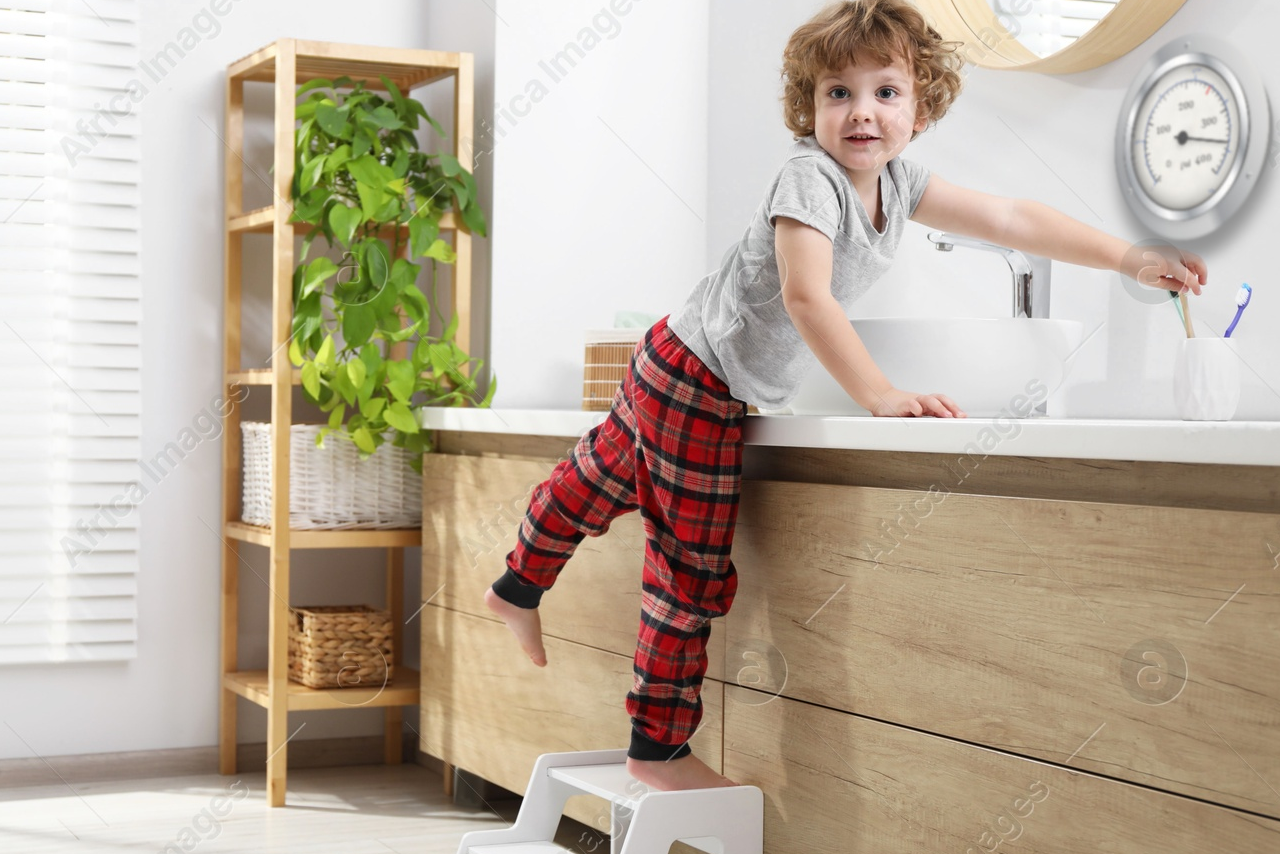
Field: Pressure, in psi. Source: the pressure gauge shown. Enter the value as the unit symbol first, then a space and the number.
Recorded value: psi 350
